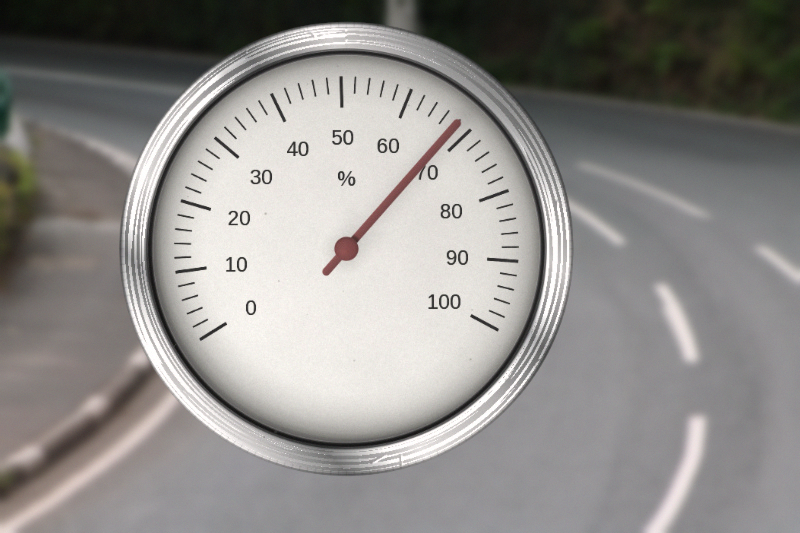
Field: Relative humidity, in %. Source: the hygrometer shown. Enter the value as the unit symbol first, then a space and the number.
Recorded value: % 68
